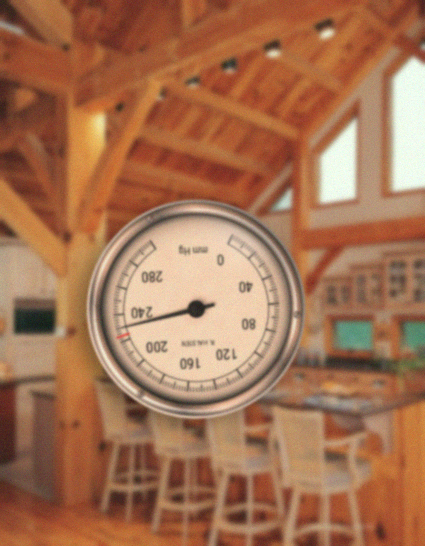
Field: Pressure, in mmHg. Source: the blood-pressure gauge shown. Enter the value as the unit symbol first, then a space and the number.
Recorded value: mmHg 230
